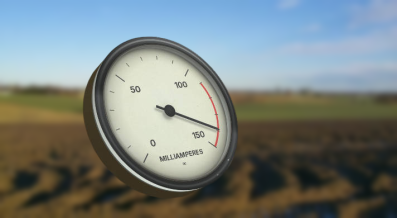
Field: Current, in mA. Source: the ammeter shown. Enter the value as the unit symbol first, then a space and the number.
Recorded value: mA 140
